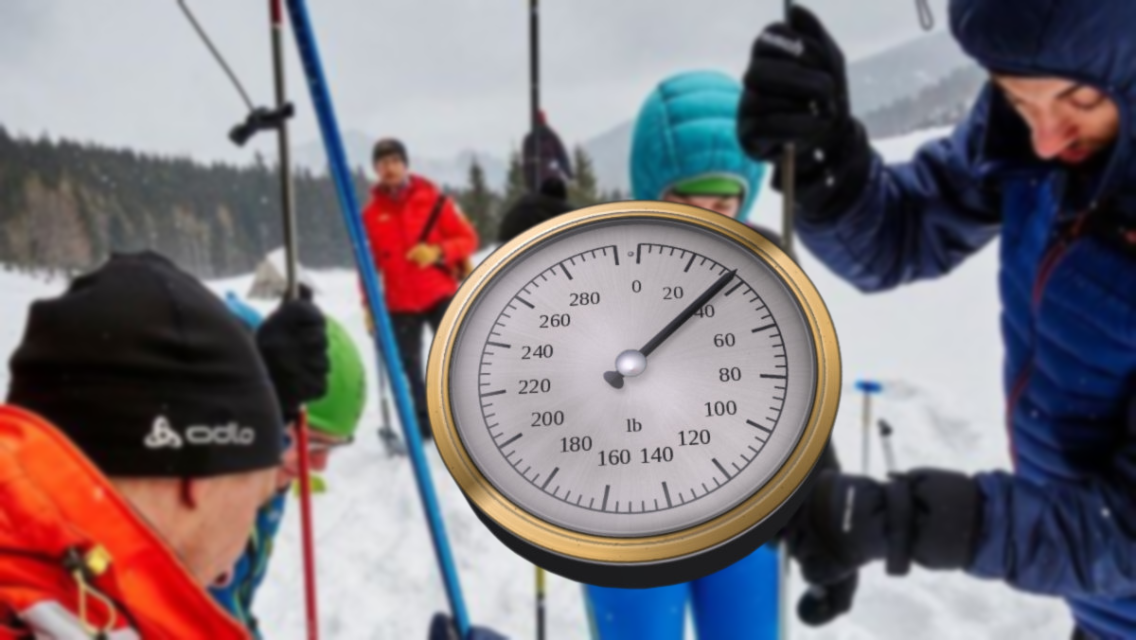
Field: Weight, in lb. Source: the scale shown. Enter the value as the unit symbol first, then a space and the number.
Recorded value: lb 36
